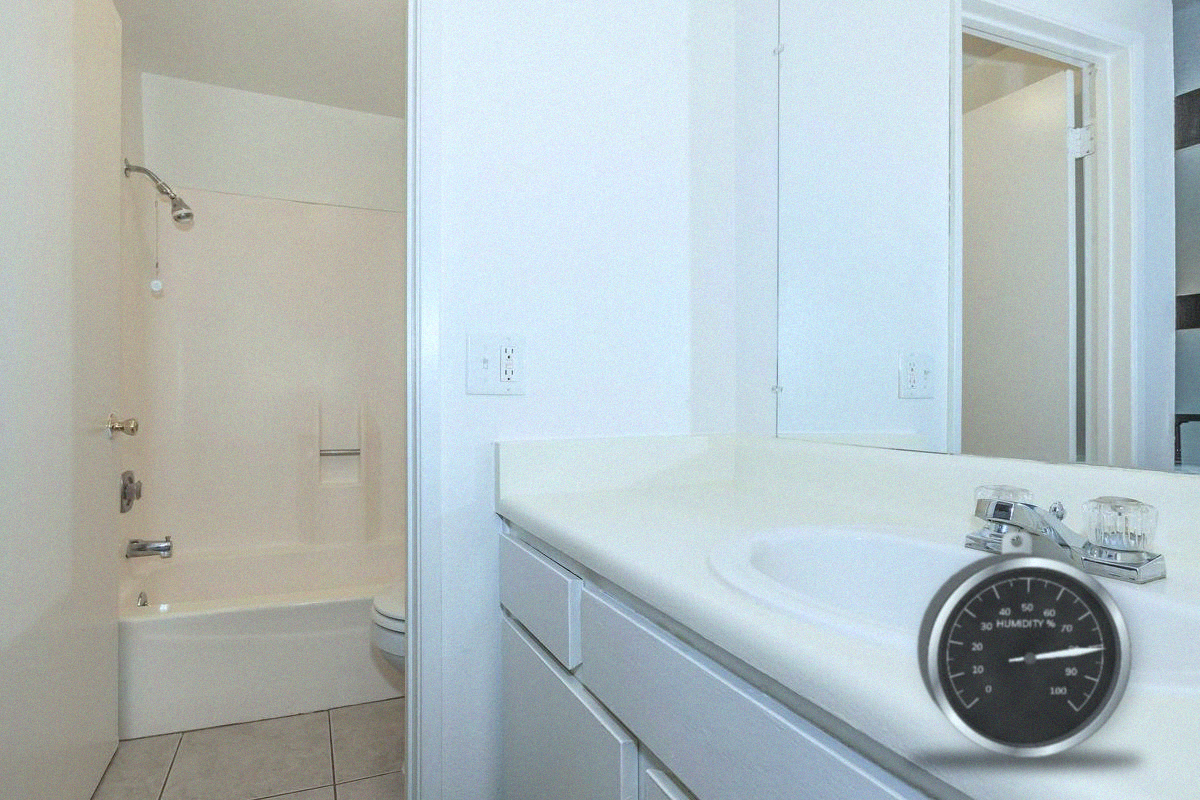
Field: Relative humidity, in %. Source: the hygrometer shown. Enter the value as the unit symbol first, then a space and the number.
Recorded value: % 80
